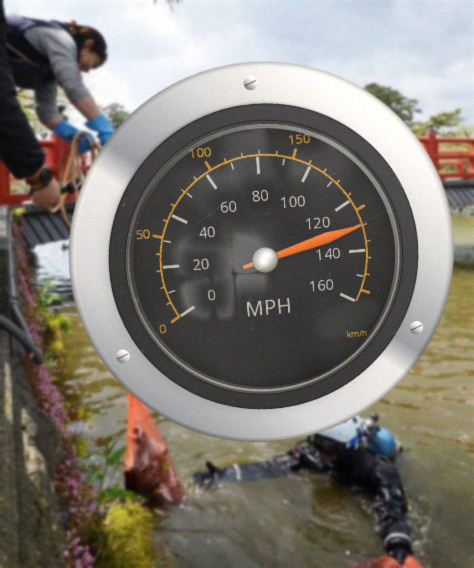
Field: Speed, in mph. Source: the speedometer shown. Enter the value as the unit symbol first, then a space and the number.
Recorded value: mph 130
